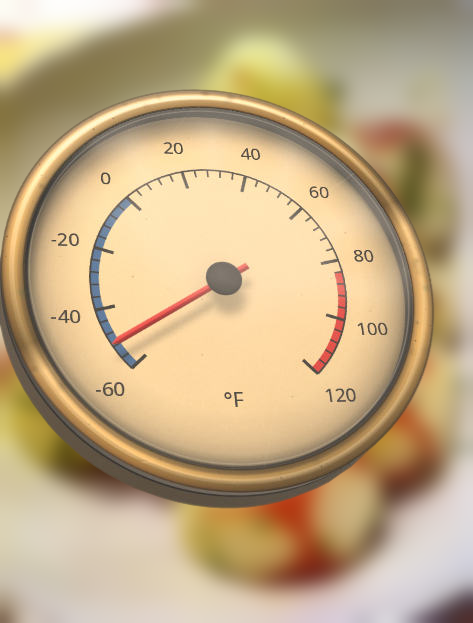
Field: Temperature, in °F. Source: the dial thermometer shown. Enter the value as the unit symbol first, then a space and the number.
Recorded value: °F -52
